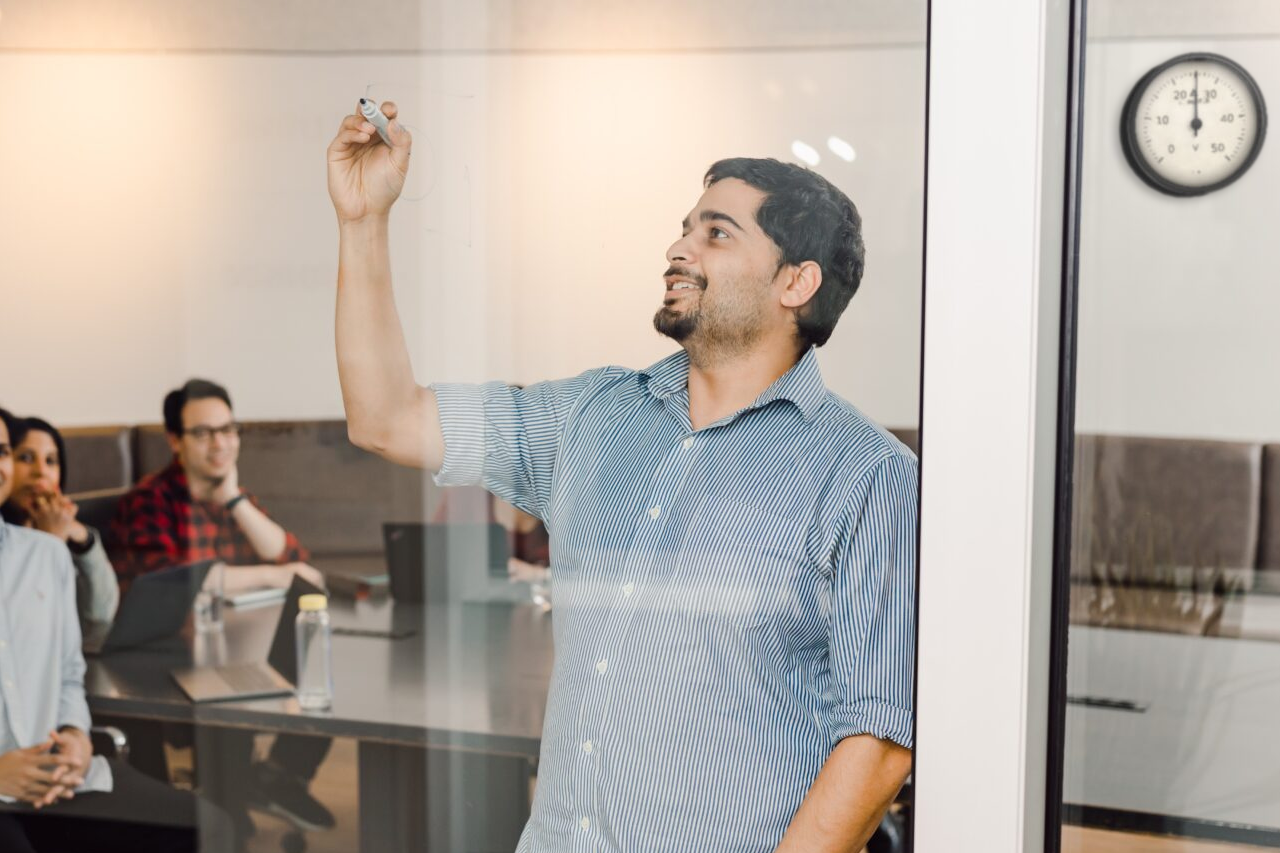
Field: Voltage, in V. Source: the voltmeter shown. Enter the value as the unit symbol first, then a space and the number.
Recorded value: V 25
